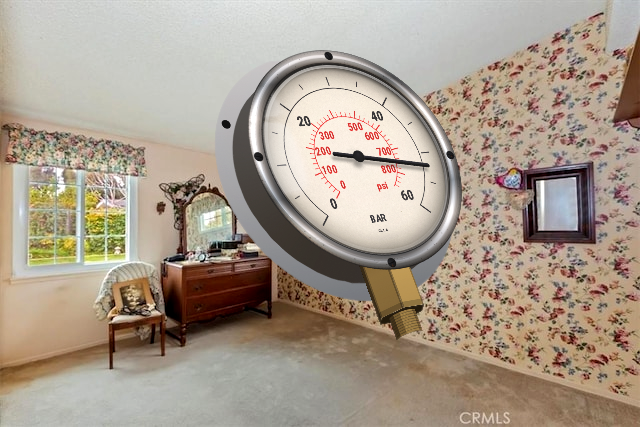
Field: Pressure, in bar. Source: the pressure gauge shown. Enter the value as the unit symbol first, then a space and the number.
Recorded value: bar 52.5
